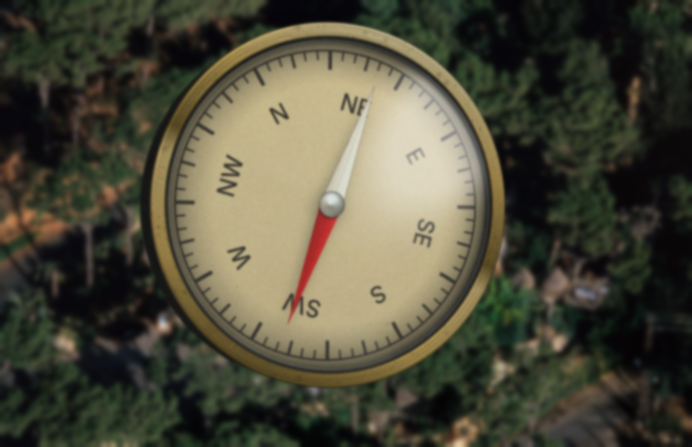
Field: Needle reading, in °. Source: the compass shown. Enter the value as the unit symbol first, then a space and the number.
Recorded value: ° 230
